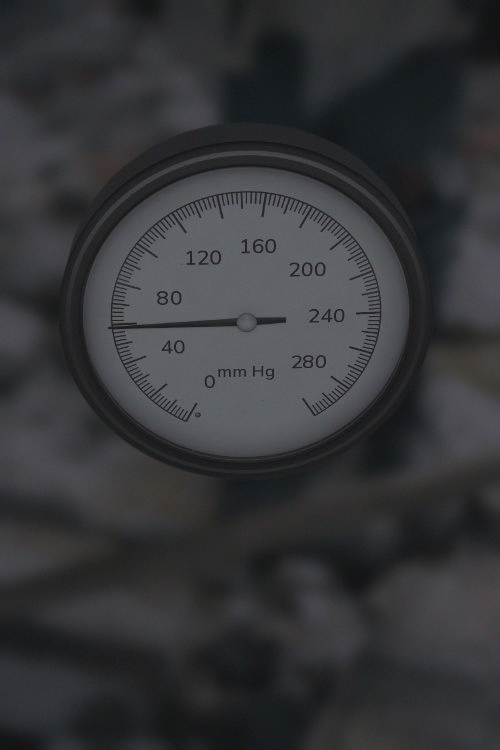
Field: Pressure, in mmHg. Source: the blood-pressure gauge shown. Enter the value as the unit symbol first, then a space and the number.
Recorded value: mmHg 60
